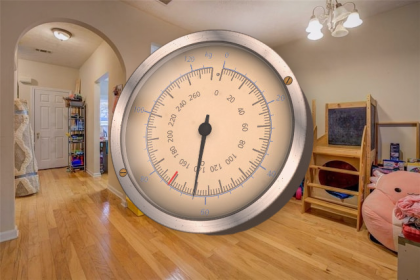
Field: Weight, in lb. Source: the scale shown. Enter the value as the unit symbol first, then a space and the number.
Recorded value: lb 140
